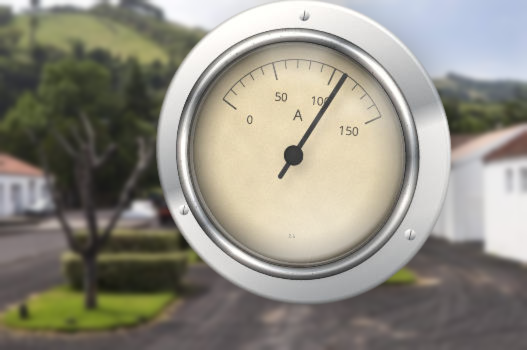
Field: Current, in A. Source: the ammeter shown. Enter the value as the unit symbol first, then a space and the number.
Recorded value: A 110
